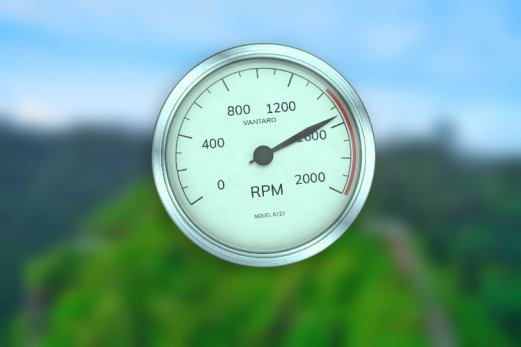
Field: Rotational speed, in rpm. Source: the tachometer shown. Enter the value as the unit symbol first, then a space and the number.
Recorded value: rpm 1550
